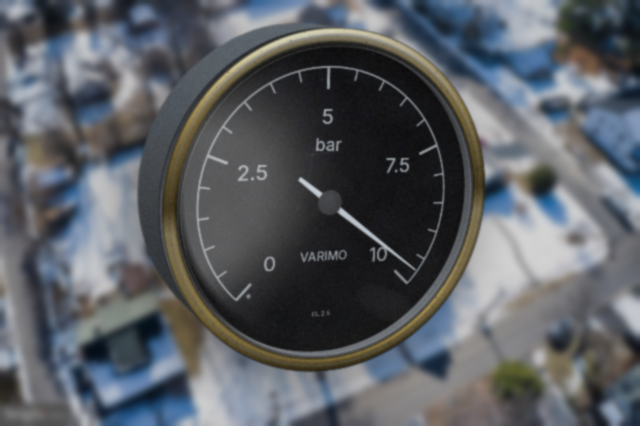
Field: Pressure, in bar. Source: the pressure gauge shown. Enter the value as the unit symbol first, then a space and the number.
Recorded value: bar 9.75
